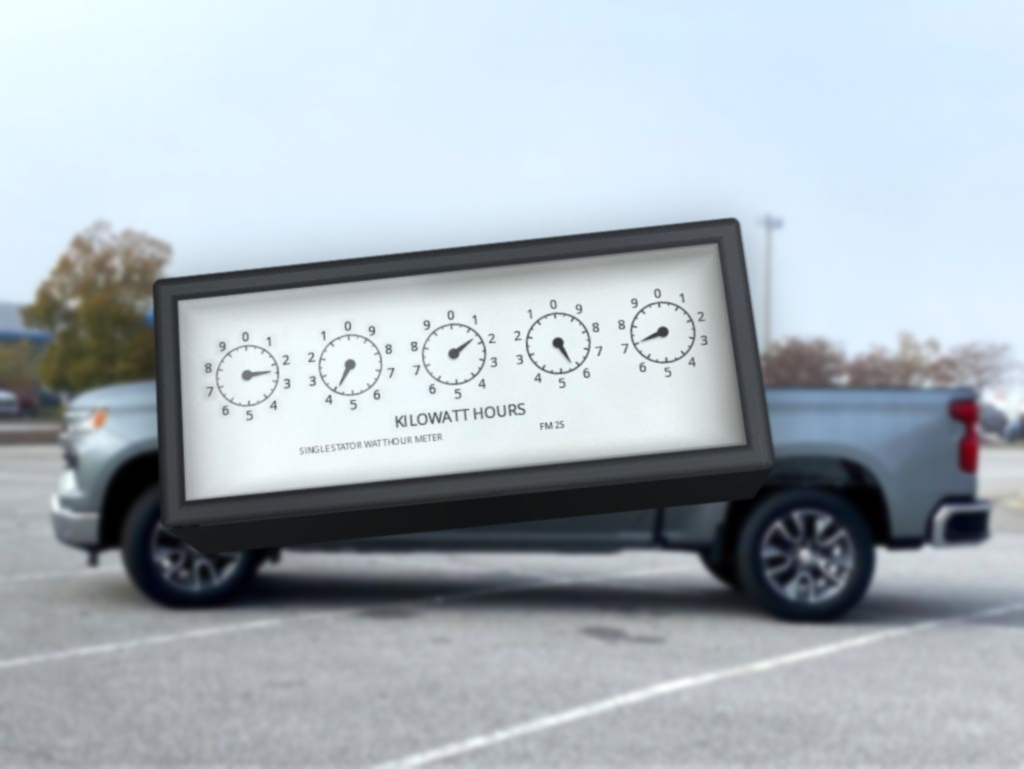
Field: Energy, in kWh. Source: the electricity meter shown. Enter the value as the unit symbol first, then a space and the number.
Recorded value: kWh 24157
